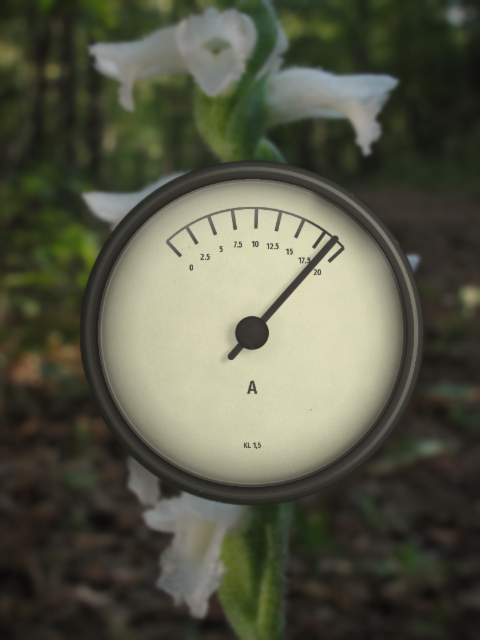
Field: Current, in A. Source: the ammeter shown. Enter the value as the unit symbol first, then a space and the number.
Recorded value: A 18.75
